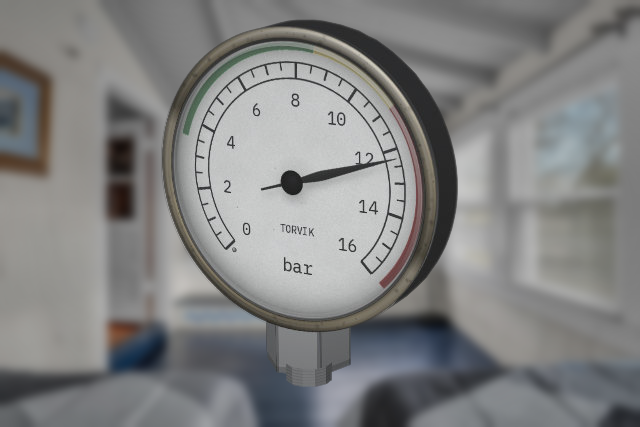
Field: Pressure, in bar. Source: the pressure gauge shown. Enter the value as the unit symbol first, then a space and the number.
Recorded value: bar 12.25
